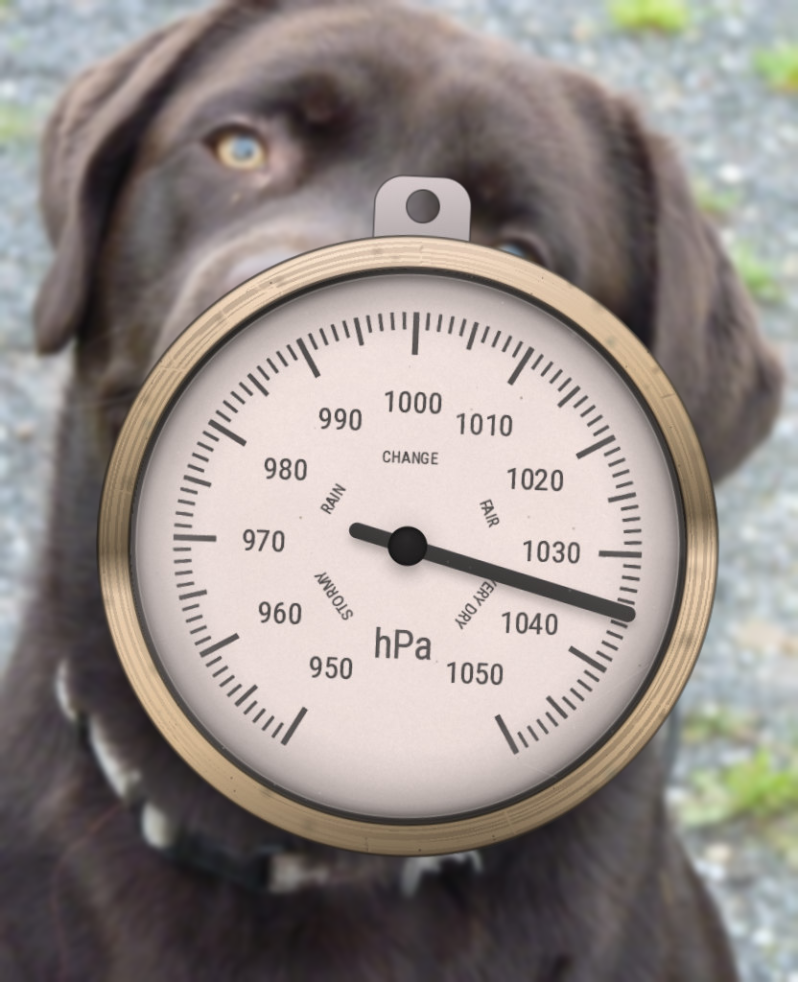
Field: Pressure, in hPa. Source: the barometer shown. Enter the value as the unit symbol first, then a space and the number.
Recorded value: hPa 1035
